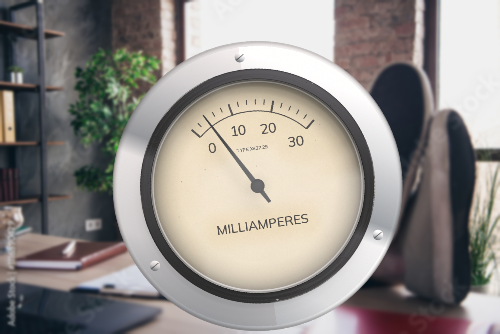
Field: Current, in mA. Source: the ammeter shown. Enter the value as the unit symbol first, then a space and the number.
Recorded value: mA 4
